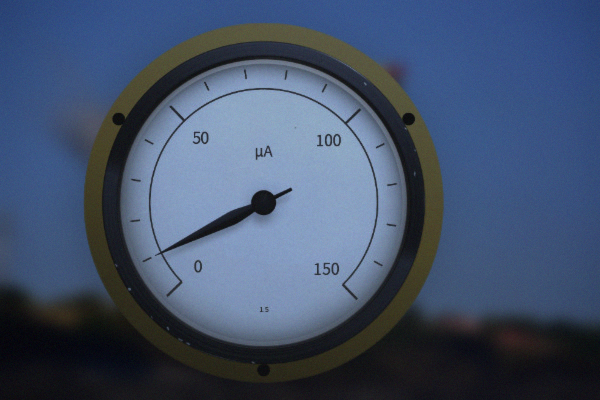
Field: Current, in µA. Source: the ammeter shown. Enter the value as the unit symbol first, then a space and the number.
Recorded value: µA 10
